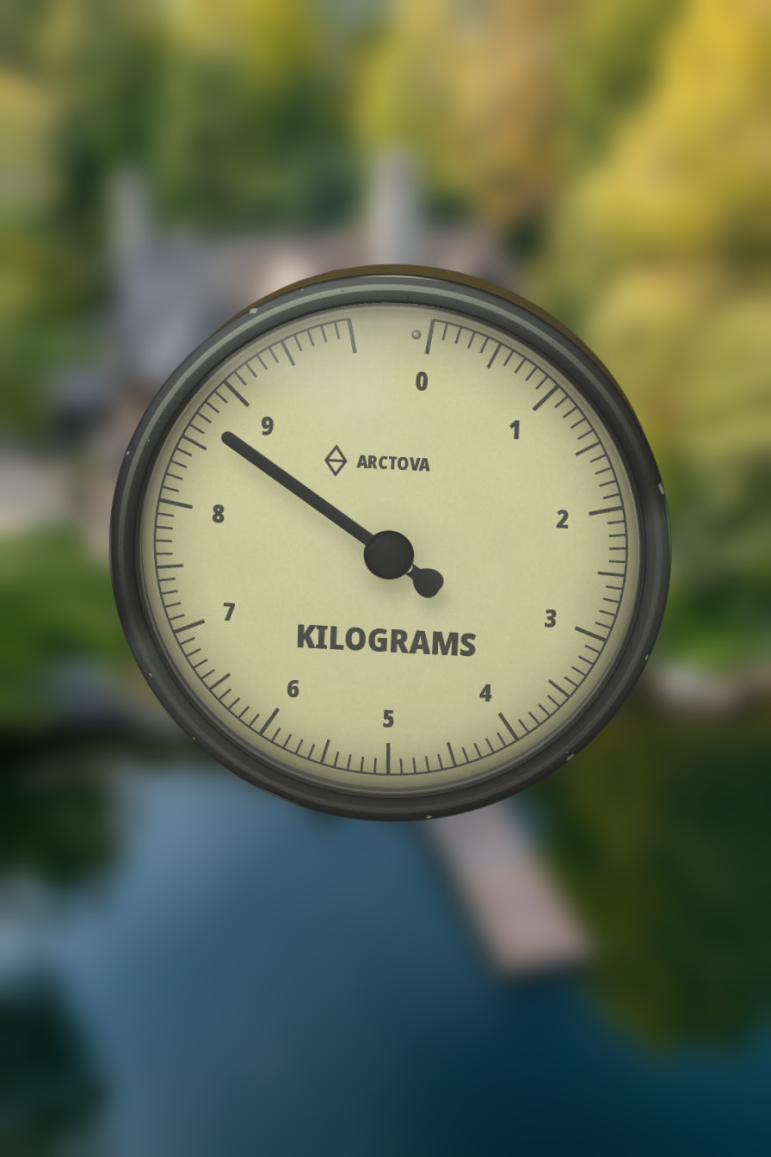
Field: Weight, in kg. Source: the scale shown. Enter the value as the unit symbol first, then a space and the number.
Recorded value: kg 8.7
